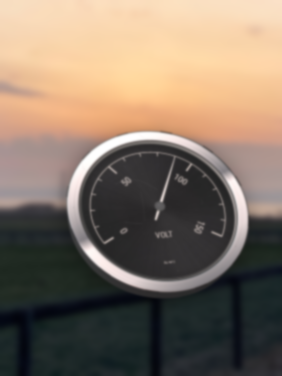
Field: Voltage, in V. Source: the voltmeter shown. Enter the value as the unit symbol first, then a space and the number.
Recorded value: V 90
